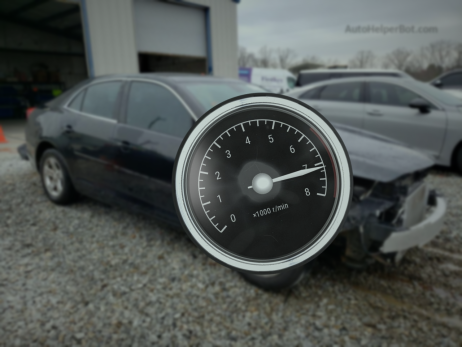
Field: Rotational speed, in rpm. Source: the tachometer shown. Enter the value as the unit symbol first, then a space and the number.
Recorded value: rpm 7125
